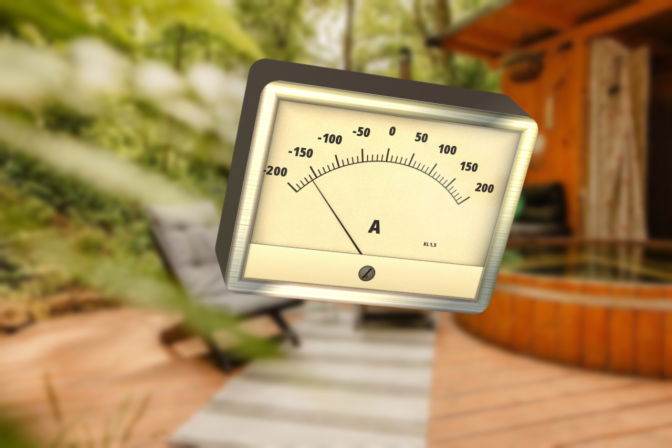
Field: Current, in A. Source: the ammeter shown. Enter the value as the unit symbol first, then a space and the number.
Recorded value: A -160
